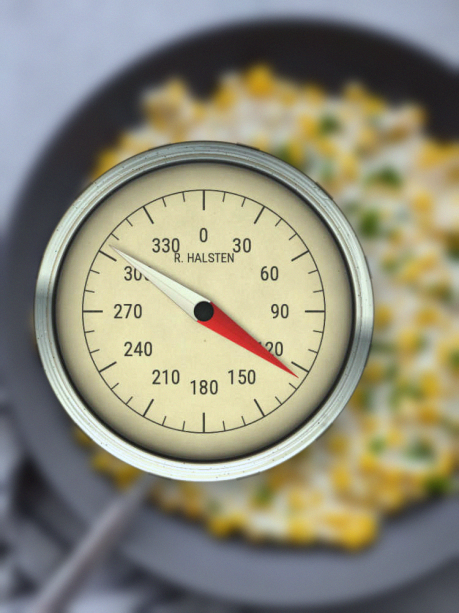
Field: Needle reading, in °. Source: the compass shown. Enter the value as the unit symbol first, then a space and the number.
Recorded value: ° 125
